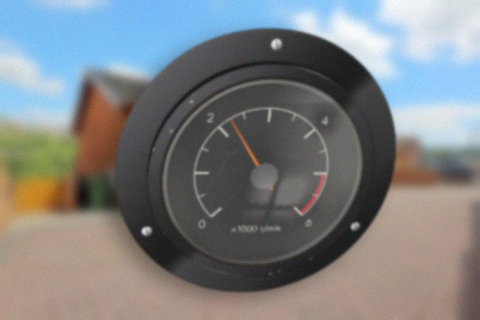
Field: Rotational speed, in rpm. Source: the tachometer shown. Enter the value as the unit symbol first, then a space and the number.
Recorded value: rpm 2250
